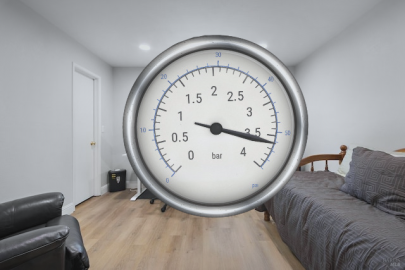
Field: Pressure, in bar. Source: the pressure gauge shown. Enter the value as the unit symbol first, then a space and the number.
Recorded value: bar 3.6
